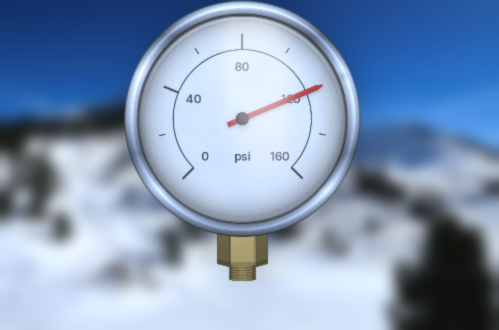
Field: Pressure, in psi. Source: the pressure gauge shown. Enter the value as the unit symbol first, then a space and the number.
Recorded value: psi 120
